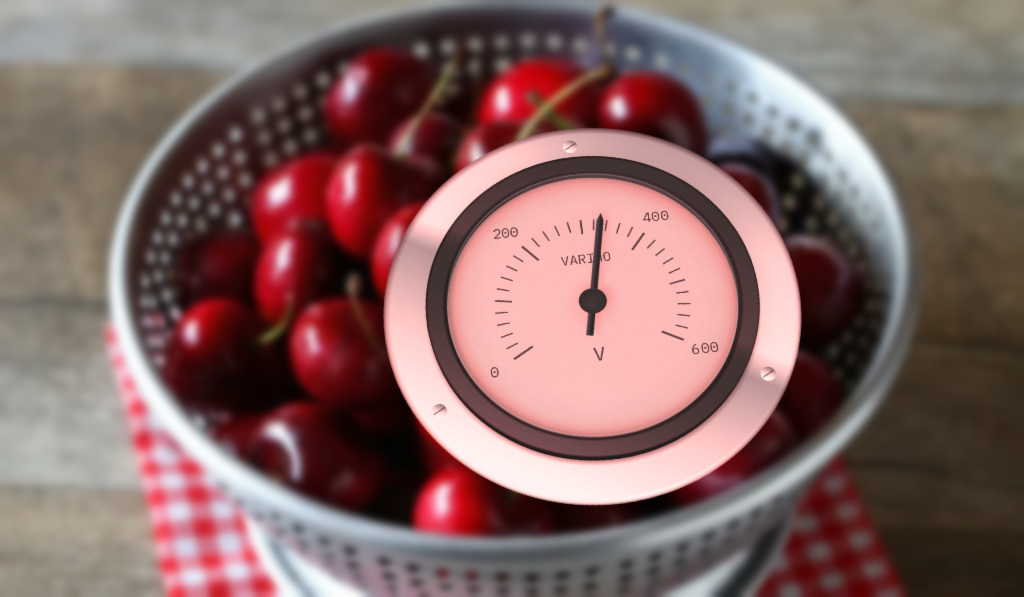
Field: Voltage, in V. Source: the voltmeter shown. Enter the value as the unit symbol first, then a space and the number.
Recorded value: V 330
